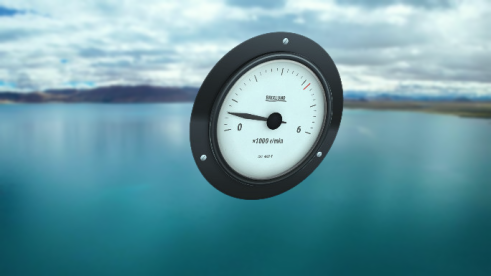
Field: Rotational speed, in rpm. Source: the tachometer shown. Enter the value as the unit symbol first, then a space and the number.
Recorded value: rpm 600
